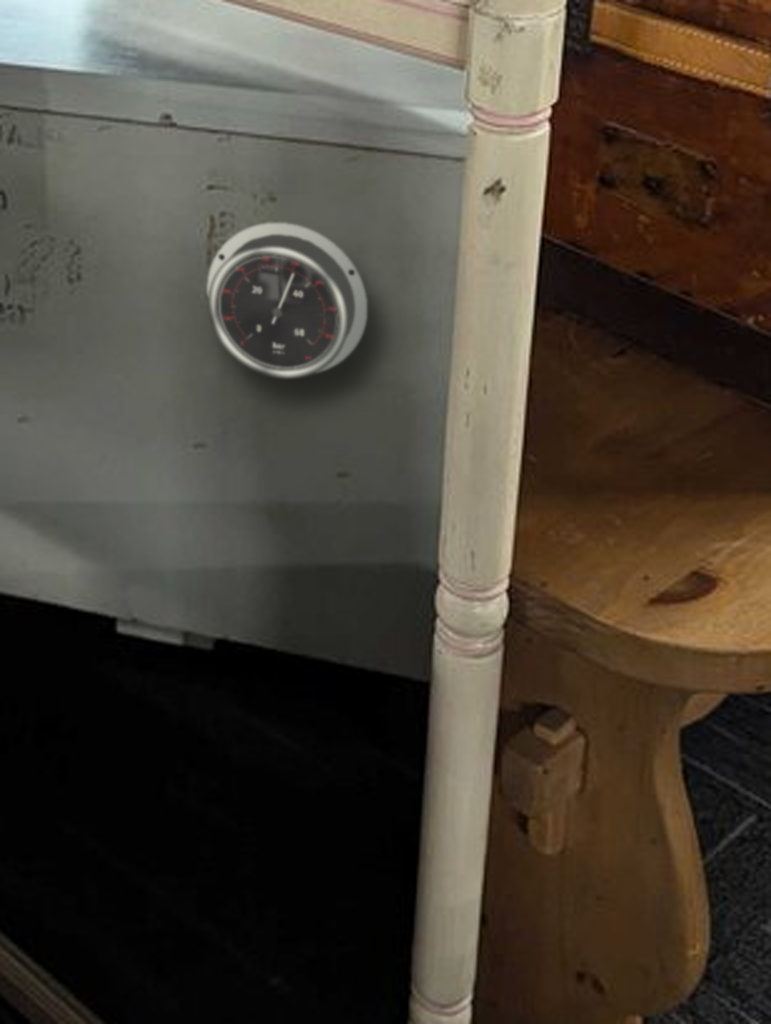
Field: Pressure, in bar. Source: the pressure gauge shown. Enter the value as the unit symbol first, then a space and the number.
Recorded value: bar 35
